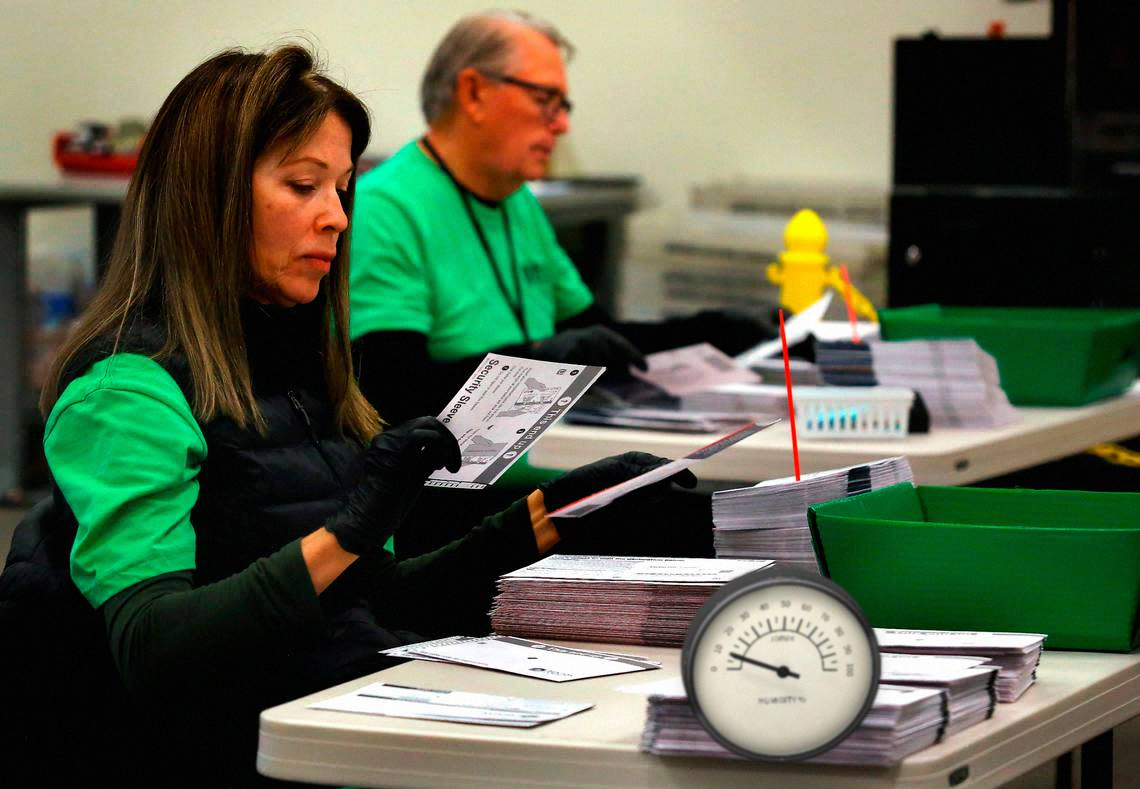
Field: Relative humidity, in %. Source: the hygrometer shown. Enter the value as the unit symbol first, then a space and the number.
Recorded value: % 10
